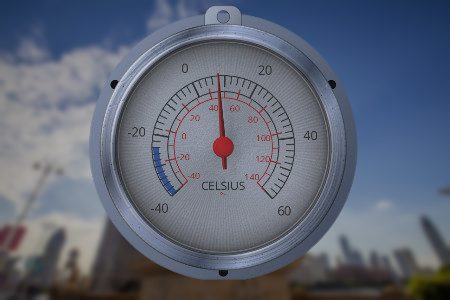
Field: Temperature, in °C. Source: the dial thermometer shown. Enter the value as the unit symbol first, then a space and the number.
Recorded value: °C 8
